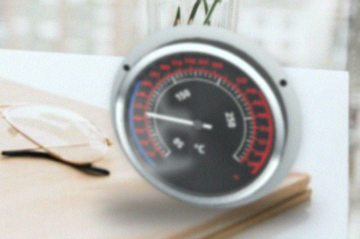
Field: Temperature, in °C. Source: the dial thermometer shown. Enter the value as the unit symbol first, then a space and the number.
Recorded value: °C 100
